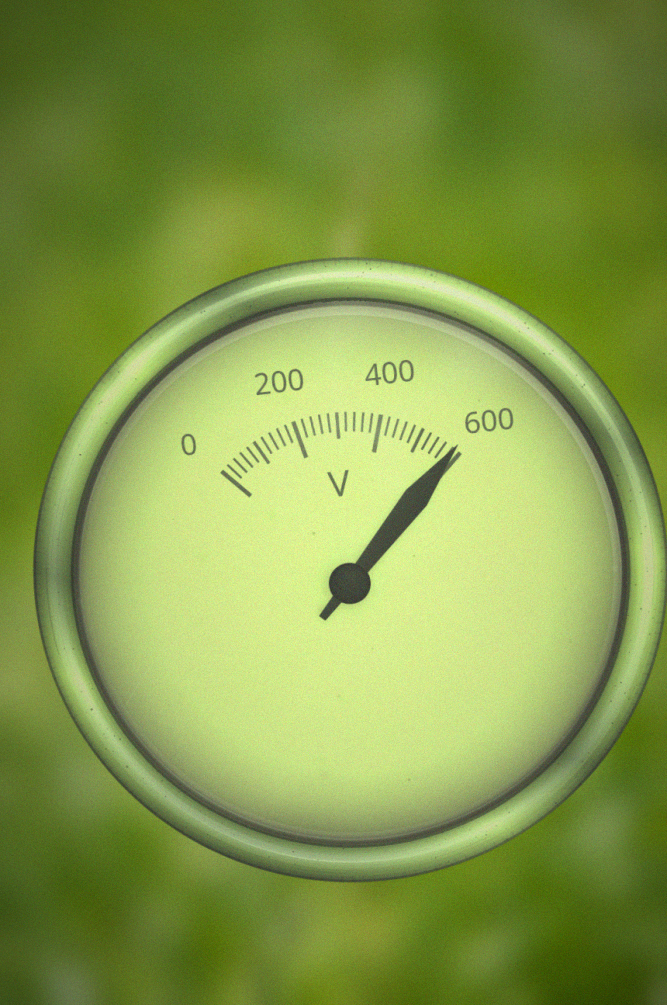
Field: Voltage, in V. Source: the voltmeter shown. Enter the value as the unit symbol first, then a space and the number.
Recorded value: V 580
